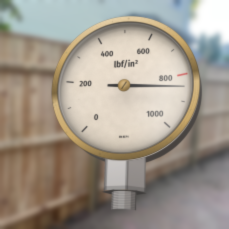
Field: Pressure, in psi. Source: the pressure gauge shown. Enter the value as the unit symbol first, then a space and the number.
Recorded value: psi 850
